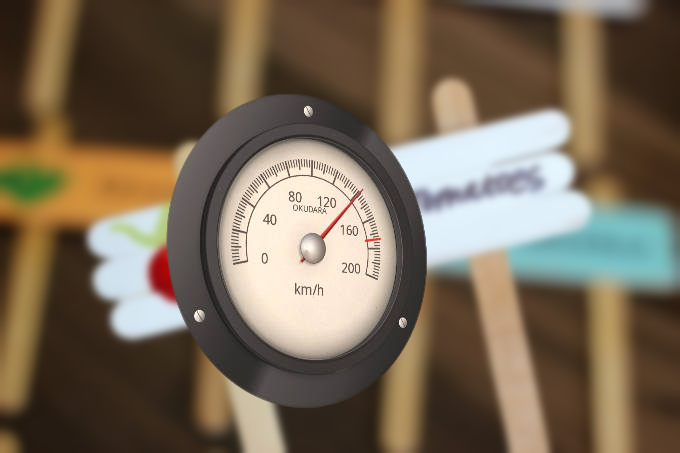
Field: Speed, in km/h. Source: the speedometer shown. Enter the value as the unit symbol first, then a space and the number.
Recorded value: km/h 140
